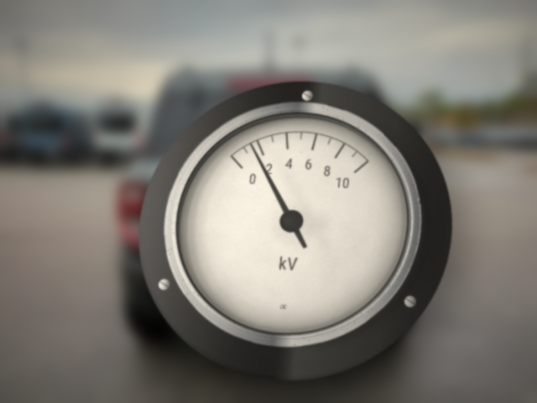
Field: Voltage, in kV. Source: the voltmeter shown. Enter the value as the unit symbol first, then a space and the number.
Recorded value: kV 1.5
